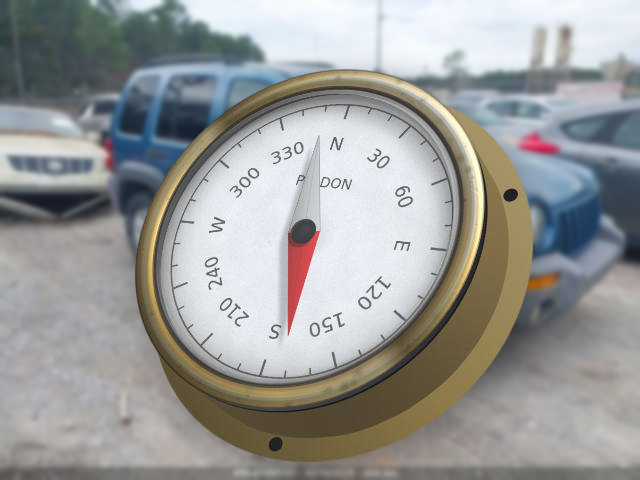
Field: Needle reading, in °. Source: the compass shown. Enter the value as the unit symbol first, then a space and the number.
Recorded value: ° 170
